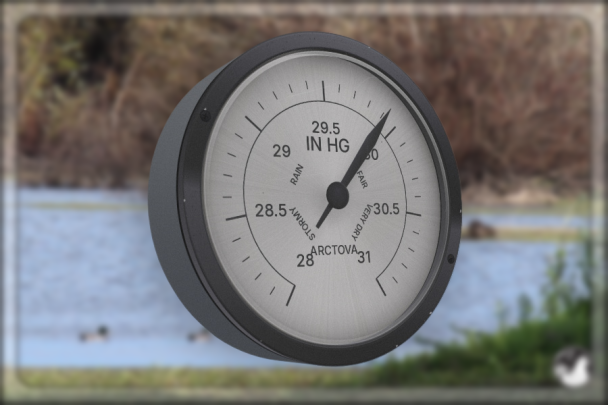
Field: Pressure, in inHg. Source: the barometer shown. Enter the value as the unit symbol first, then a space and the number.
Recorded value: inHg 29.9
